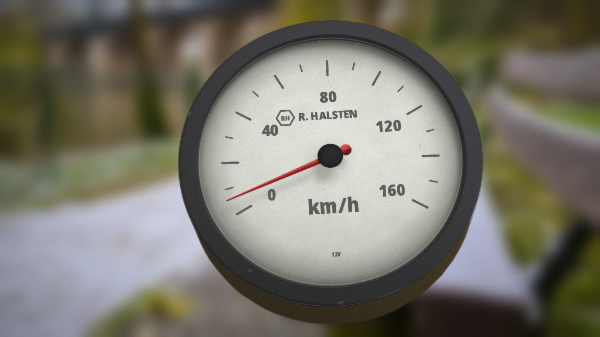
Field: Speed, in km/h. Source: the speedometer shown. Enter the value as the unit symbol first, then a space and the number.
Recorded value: km/h 5
